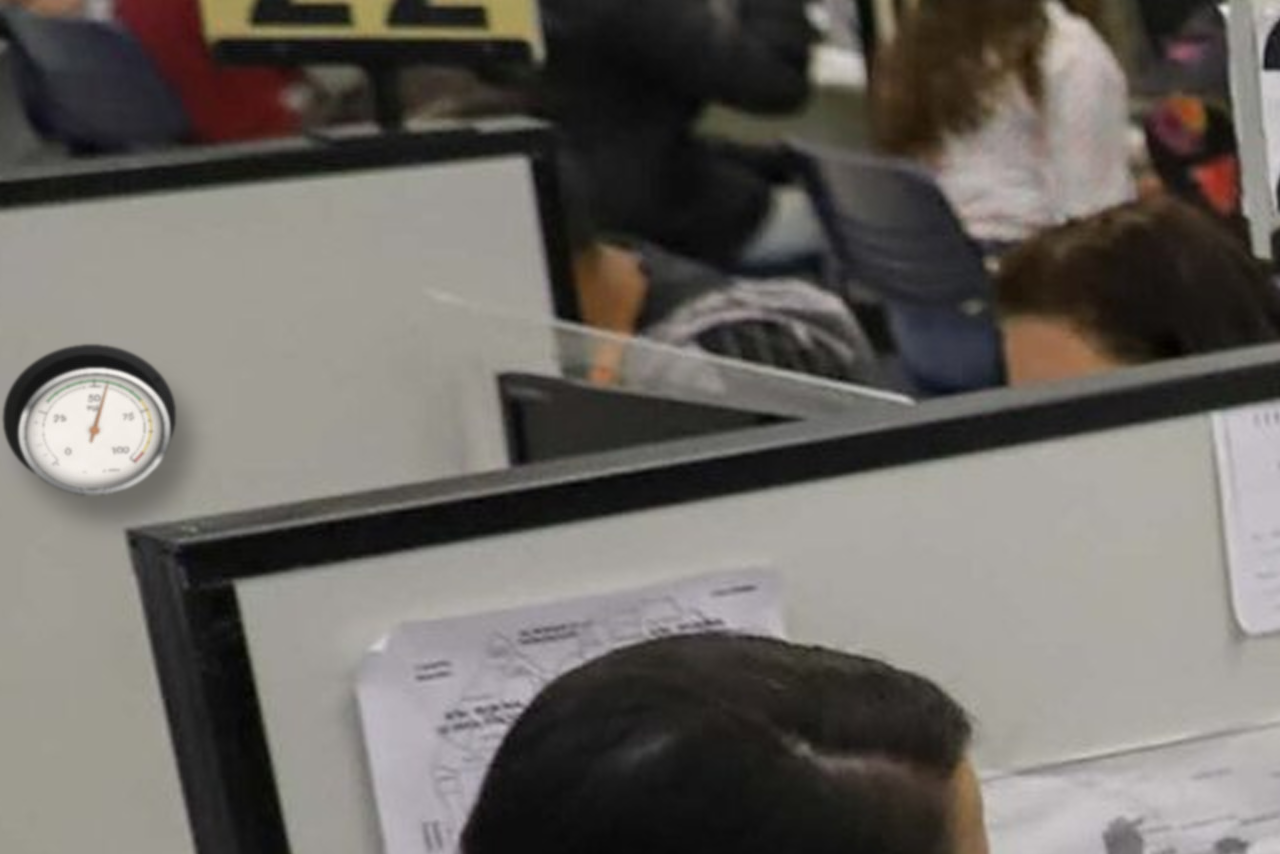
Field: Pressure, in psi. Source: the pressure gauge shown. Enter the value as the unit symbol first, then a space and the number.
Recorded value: psi 55
